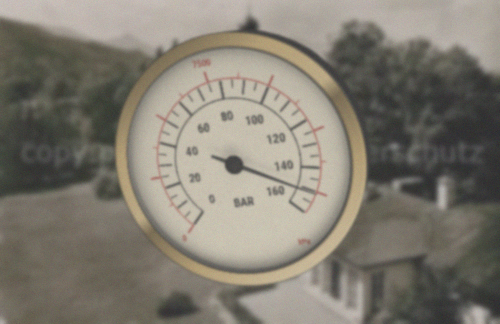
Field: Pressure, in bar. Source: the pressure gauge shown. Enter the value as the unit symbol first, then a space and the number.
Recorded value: bar 150
